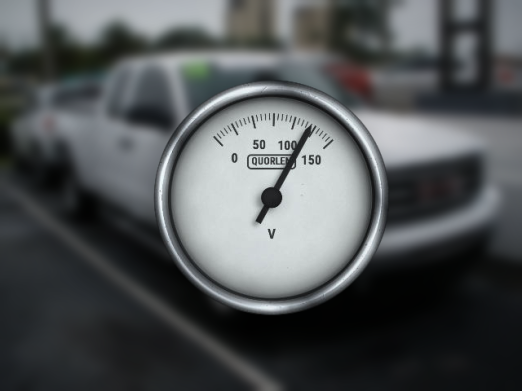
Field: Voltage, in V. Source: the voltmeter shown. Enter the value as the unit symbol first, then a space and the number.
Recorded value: V 120
